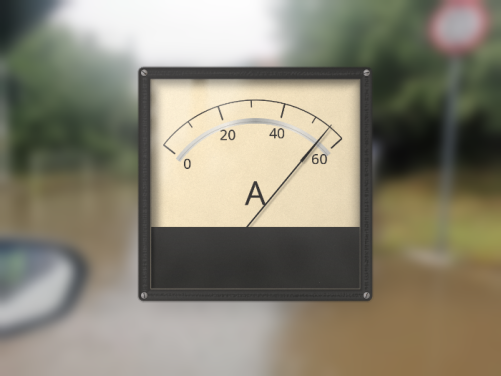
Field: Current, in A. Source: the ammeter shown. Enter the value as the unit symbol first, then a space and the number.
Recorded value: A 55
